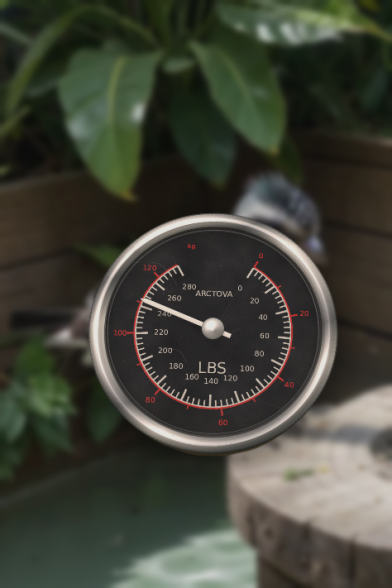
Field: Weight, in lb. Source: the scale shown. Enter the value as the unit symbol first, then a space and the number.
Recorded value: lb 244
